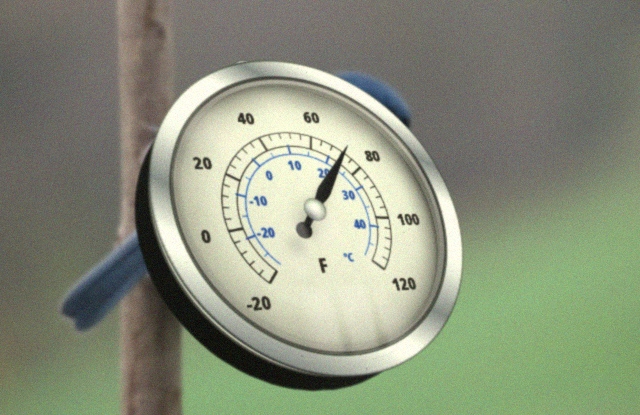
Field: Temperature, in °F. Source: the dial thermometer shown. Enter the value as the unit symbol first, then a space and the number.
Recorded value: °F 72
